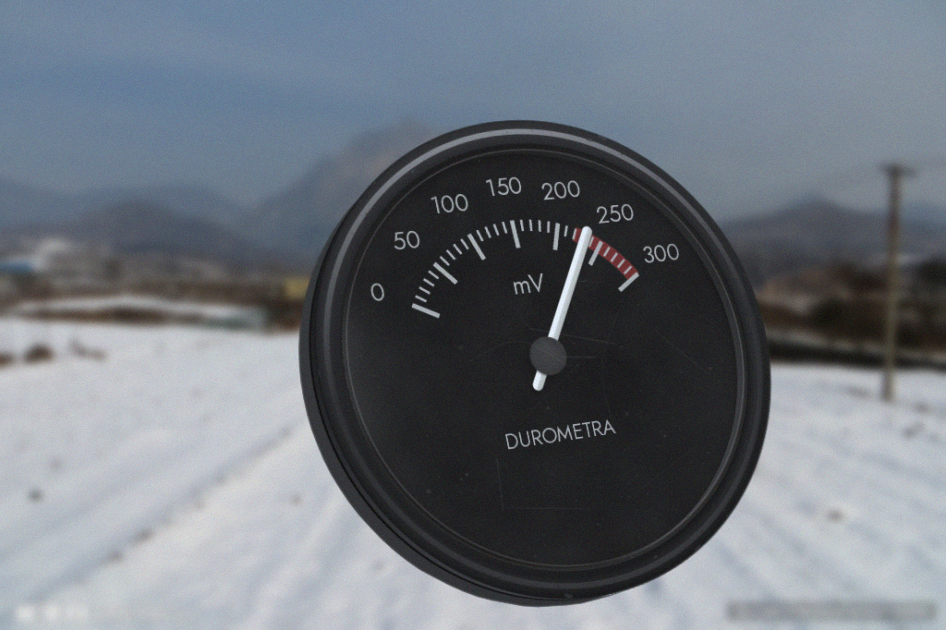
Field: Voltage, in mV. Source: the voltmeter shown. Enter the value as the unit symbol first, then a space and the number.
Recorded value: mV 230
